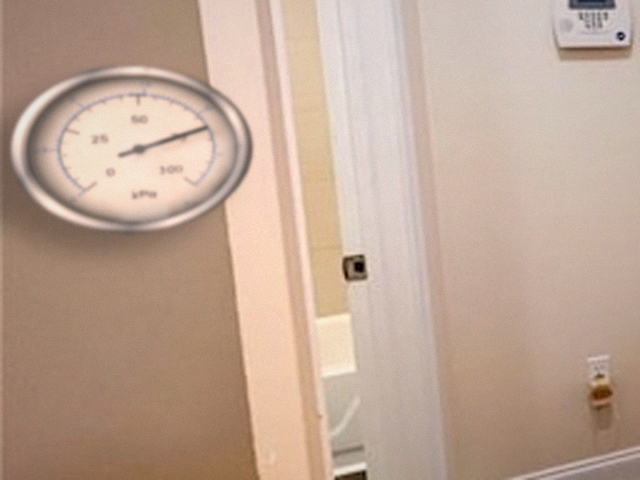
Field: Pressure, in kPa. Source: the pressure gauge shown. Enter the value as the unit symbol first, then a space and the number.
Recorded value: kPa 75
